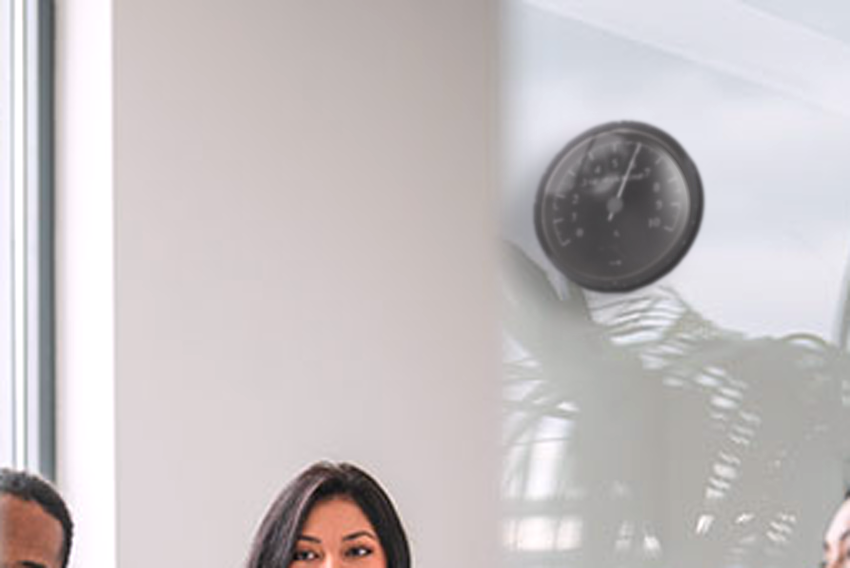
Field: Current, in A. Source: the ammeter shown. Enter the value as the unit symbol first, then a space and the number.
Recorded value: A 6
